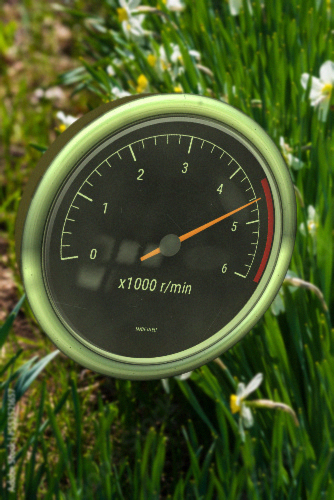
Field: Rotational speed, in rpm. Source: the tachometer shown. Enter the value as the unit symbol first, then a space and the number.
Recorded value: rpm 4600
